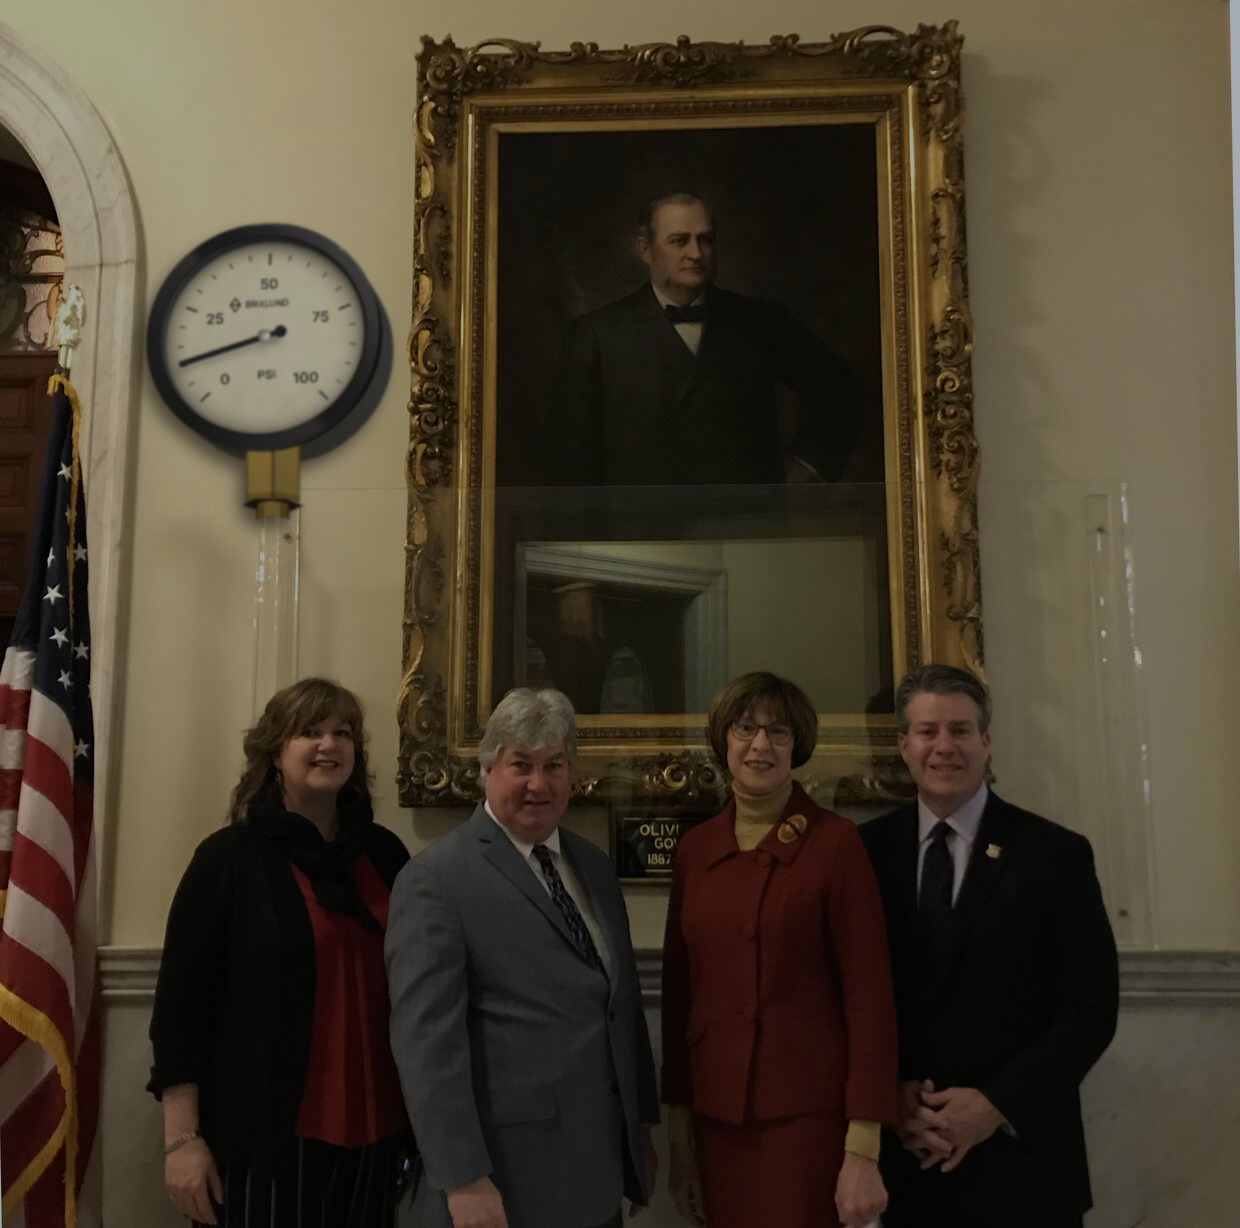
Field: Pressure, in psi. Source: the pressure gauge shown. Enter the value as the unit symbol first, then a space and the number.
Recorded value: psi 10
